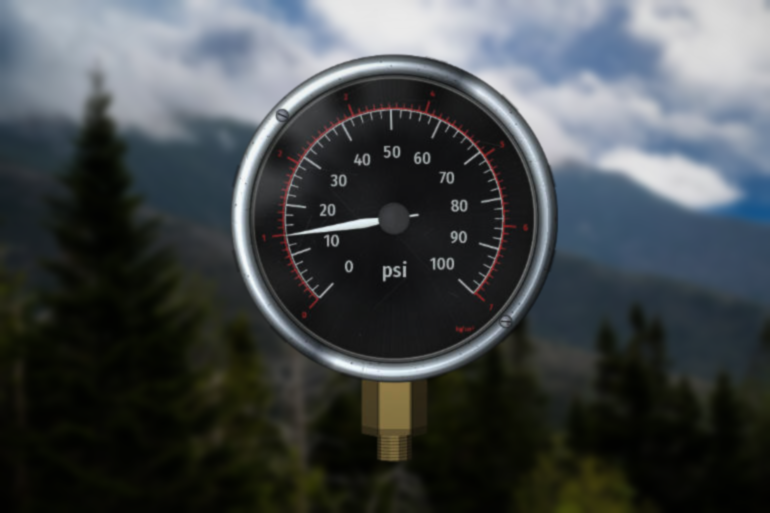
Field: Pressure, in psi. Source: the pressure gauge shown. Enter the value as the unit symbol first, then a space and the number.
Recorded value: psi 14
